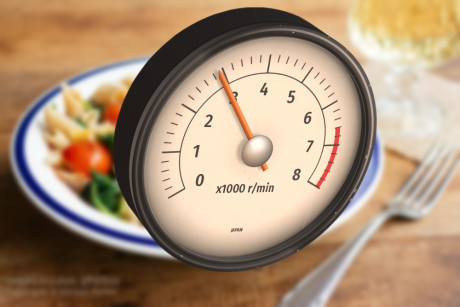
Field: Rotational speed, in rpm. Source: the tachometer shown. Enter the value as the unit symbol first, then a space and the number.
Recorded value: rpm 2900
